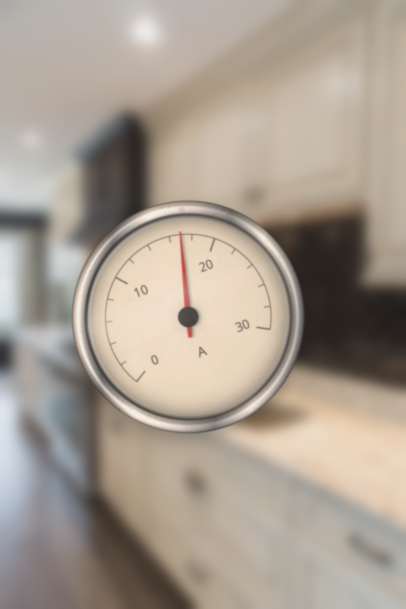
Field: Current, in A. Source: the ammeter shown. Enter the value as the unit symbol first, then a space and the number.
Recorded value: A 17
